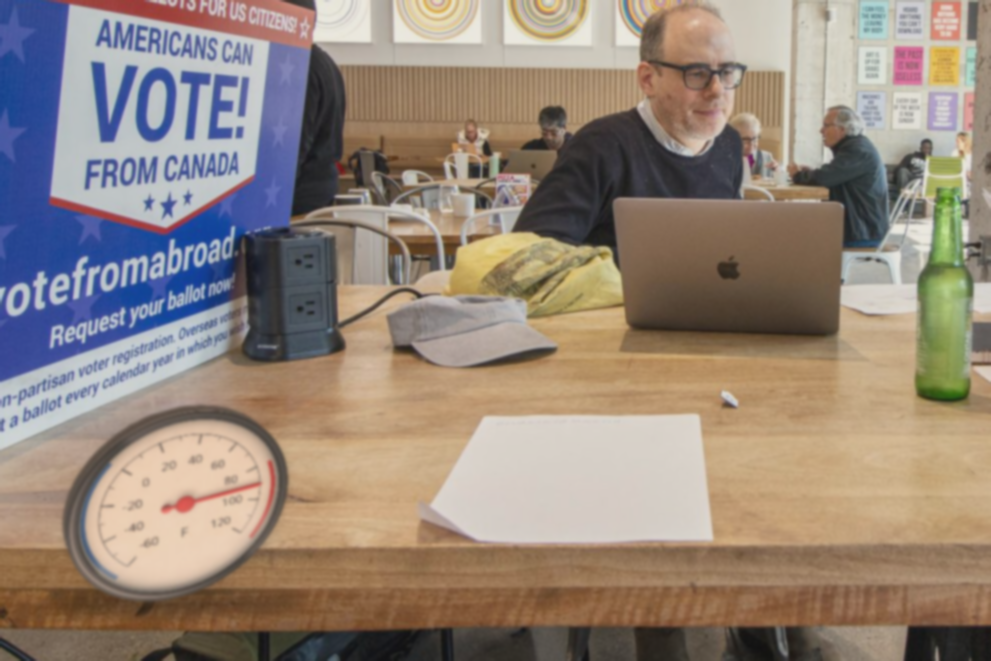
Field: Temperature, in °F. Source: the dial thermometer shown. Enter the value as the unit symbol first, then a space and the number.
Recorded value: °F 90
